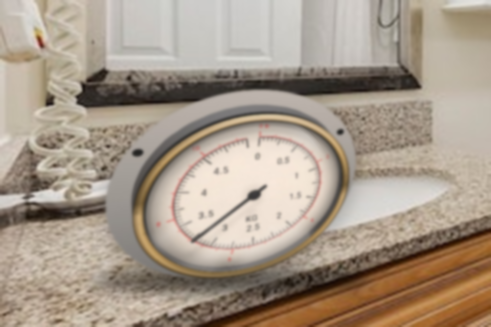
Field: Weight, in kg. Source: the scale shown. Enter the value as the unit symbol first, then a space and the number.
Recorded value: kg 3.25
